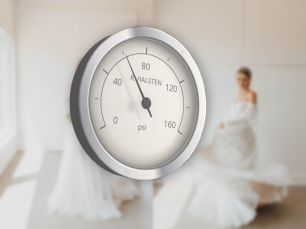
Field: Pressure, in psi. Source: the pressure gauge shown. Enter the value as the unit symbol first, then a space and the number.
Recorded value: psi 60
